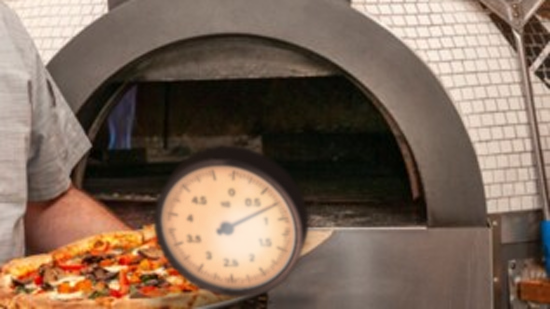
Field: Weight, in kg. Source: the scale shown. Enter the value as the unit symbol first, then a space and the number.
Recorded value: kg 0.75
